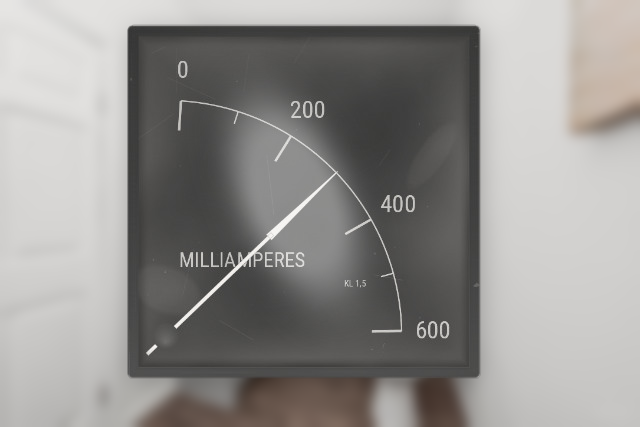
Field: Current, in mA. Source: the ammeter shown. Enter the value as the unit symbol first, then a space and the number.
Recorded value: mA 300
